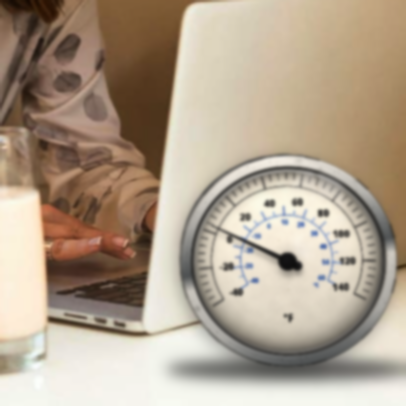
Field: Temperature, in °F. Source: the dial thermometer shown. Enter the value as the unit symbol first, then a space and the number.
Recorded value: °F 4
